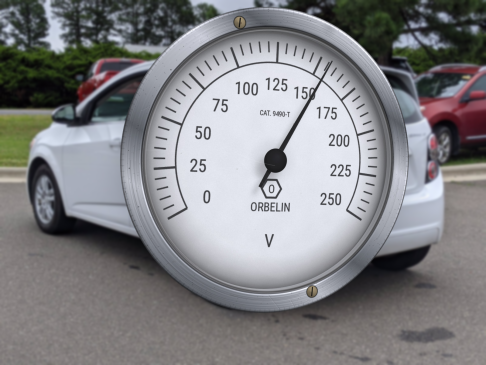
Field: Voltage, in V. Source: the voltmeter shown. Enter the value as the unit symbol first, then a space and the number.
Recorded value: V 155
